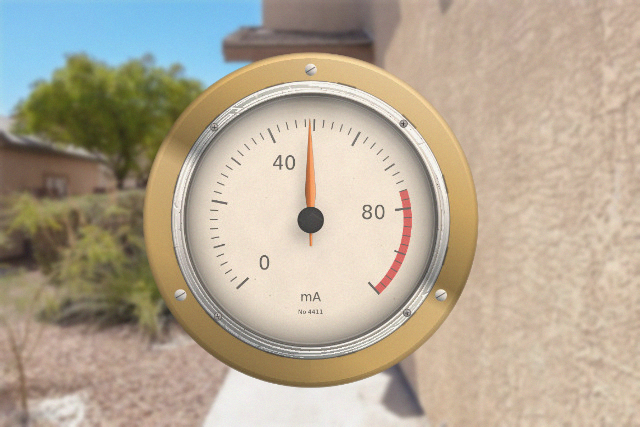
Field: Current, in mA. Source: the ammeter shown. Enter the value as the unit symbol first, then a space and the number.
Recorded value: mA 49
